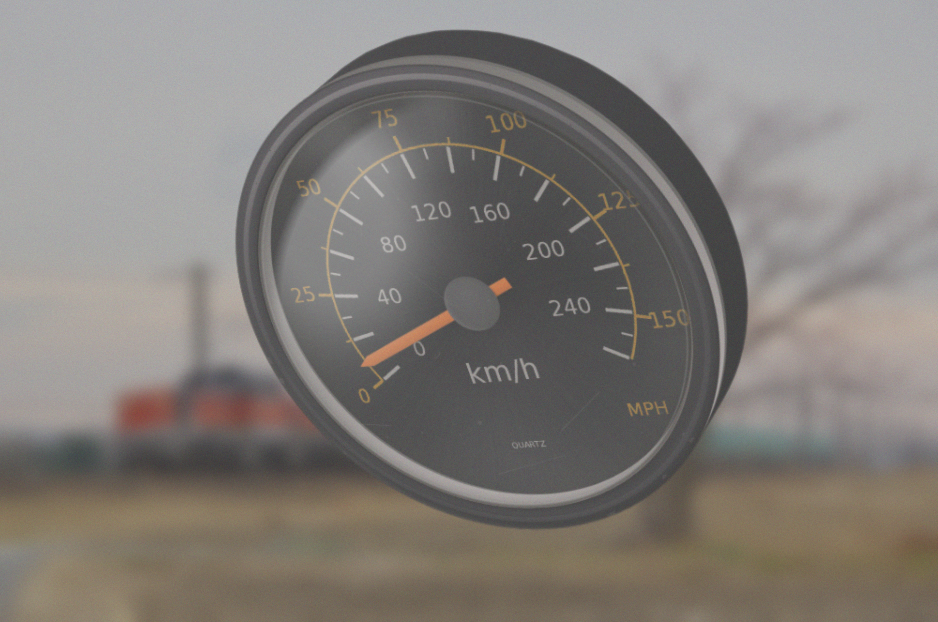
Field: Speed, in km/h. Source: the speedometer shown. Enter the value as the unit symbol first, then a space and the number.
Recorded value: km/h 10
